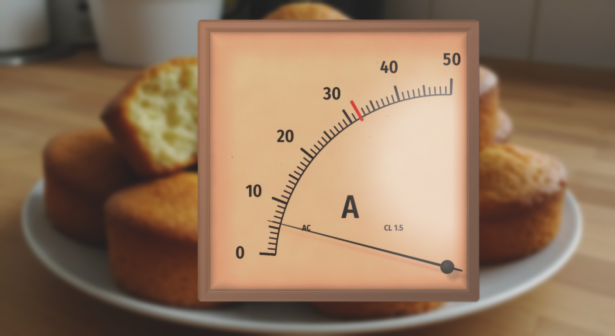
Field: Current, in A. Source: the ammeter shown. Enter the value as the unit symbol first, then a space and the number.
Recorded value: A 6
